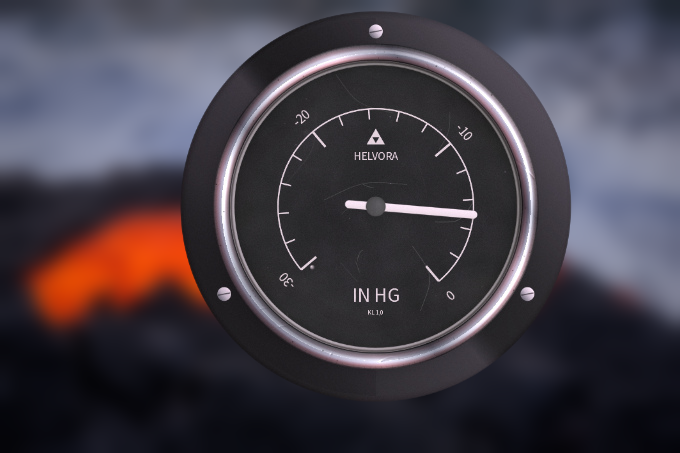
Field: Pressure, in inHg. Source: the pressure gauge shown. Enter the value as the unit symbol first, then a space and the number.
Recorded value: inHg -5
